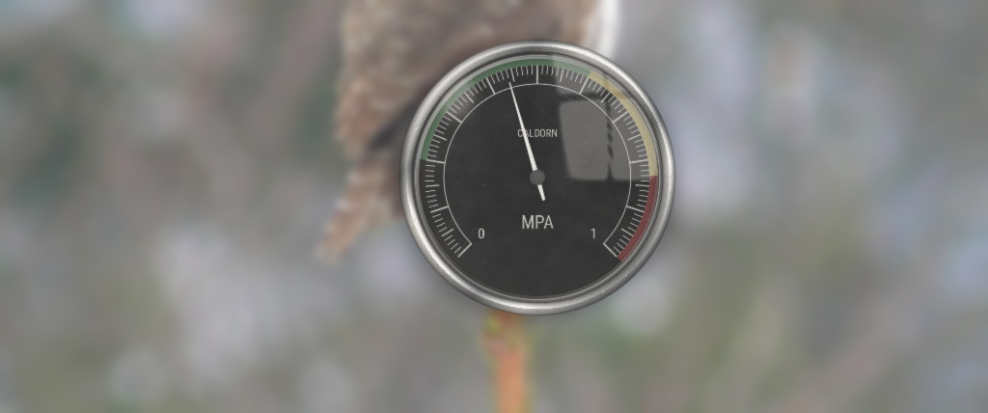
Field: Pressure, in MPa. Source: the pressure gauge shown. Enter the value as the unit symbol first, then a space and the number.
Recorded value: MPa 0.44
